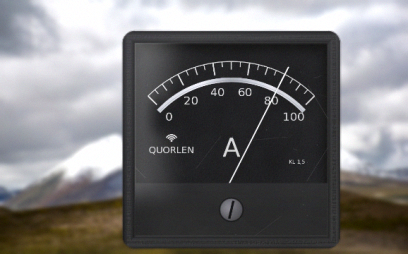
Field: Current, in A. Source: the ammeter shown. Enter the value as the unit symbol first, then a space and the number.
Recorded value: A 80
